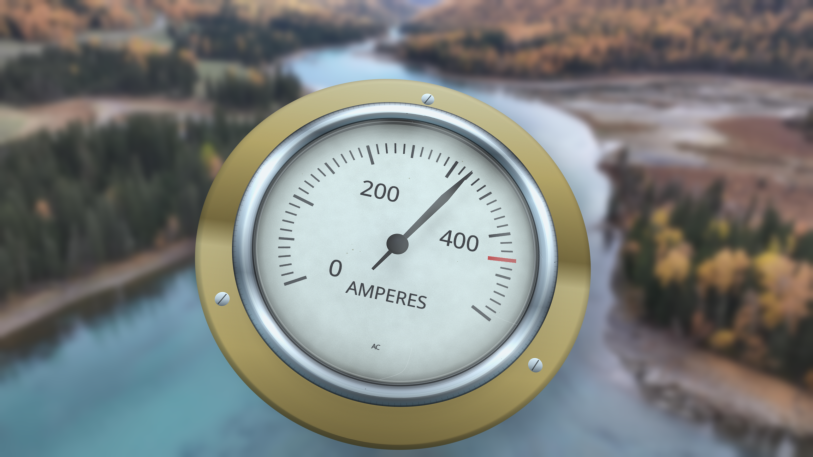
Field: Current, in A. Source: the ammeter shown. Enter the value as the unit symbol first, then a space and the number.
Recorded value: A 320
